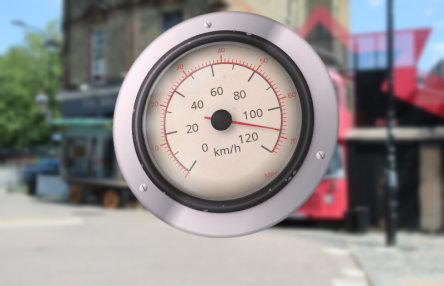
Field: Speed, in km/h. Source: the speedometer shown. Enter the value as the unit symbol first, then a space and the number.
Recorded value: km/h 110
